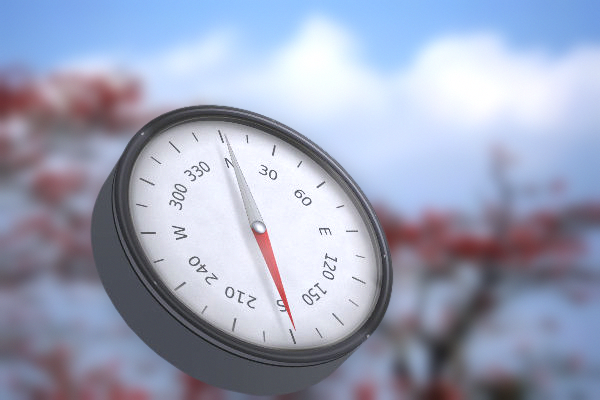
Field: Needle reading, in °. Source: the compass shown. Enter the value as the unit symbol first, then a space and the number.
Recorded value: ° 180
